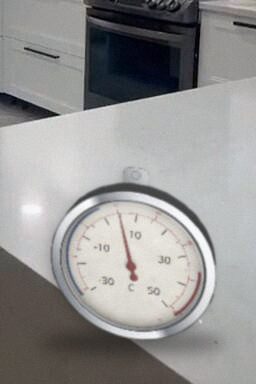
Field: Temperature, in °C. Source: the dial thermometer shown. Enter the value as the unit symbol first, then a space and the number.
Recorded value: °C 5
